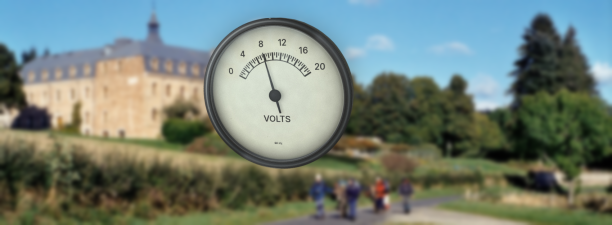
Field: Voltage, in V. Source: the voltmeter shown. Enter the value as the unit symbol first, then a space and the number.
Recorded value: V 8
